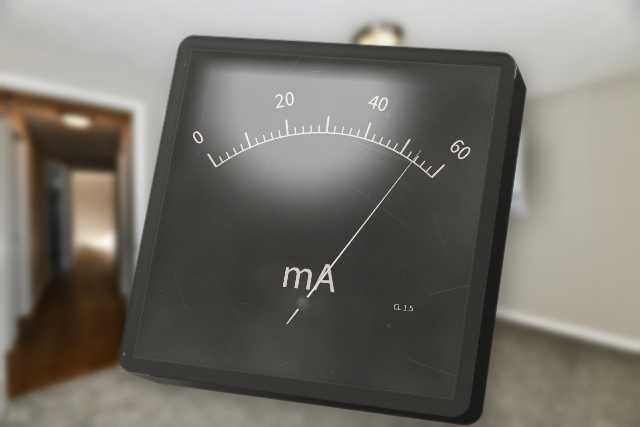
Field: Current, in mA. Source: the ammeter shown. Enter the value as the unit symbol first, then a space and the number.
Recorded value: mA 54
